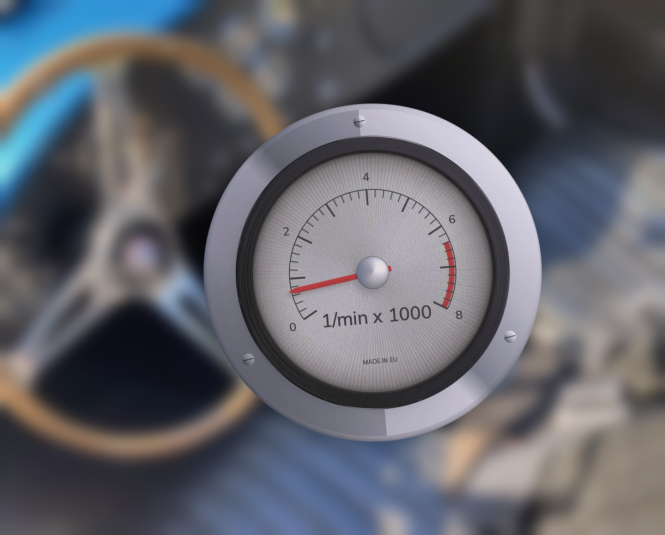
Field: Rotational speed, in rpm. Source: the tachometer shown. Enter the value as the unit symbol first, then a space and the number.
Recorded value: rpm 700
